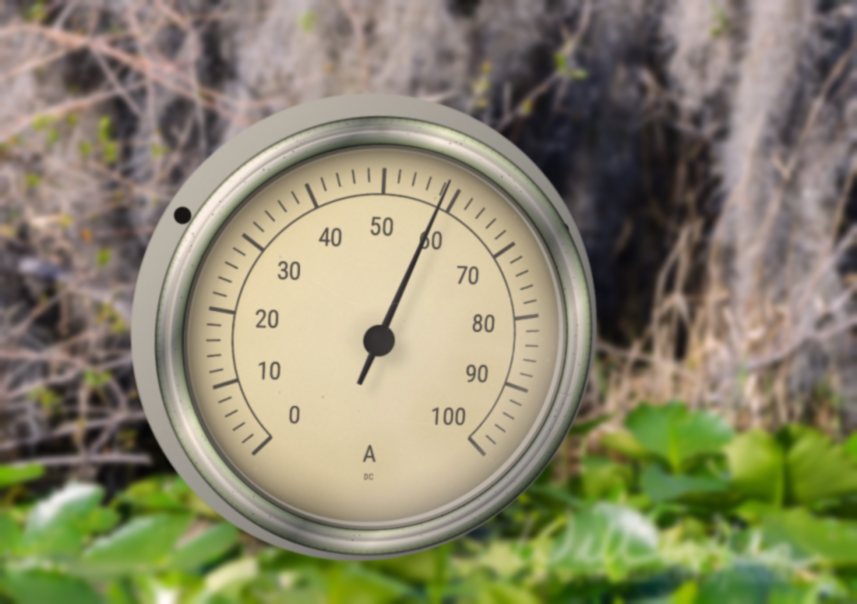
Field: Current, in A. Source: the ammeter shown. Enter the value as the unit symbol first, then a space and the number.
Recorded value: A 58
